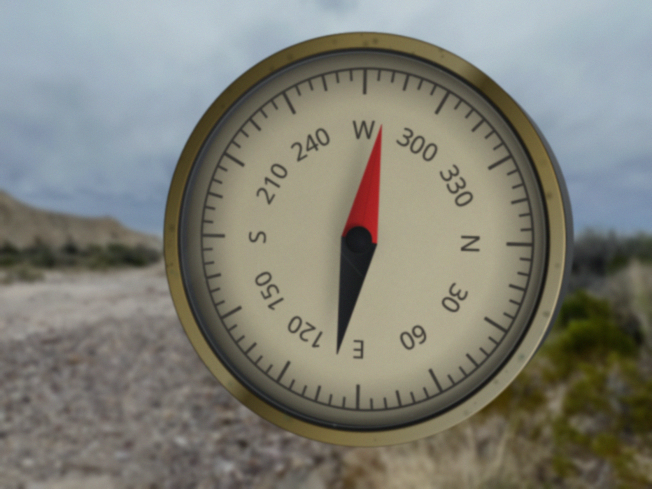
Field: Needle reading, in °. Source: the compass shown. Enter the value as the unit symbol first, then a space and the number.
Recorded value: ° 280
